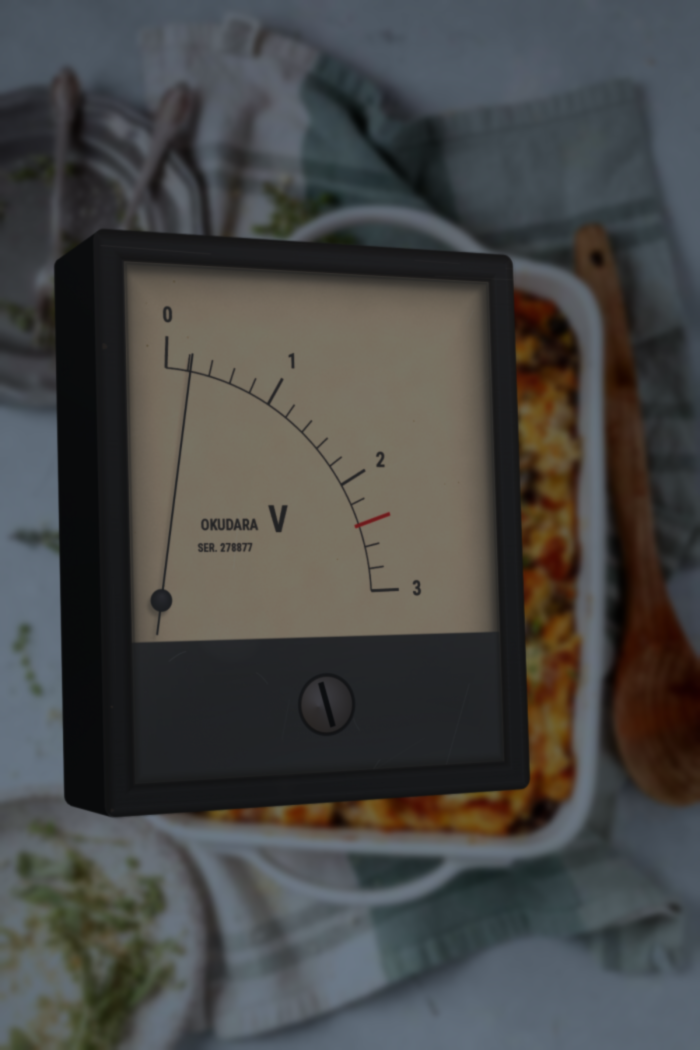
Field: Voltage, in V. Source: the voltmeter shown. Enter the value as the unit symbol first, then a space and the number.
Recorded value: V 0.2
